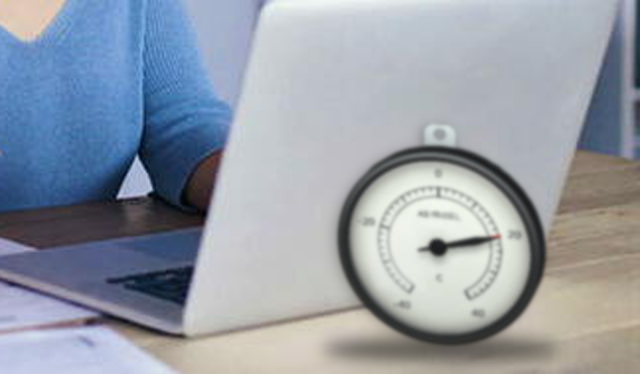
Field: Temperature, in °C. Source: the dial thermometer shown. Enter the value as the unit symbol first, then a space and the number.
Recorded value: °C 20
